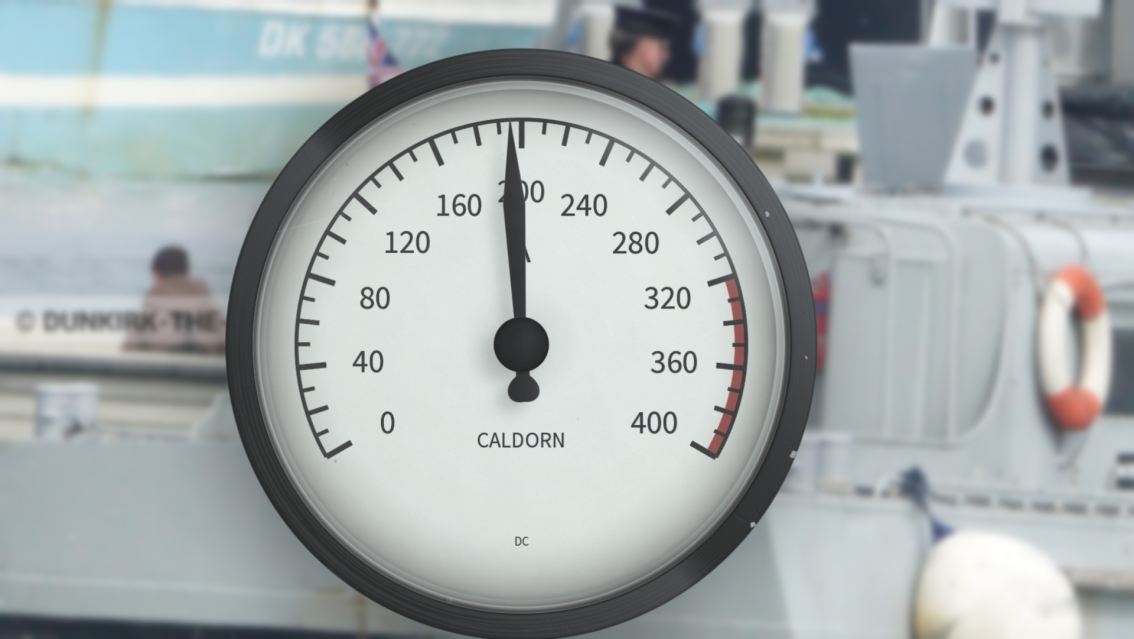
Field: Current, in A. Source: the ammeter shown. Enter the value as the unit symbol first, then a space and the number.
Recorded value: A 195
